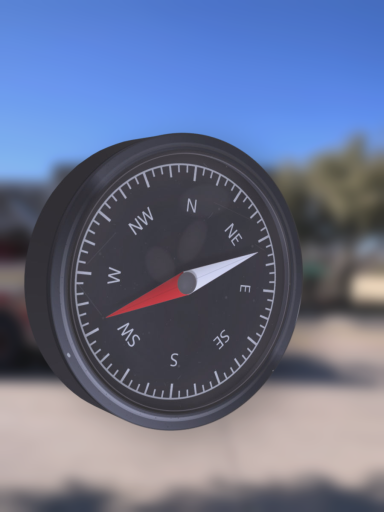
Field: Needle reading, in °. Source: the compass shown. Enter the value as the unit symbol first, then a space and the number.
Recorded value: ° 245
